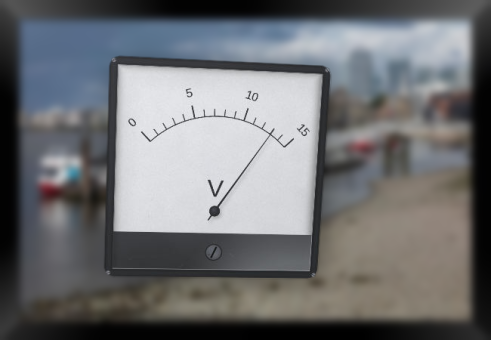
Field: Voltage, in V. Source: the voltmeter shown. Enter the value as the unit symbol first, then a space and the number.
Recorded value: V 13
